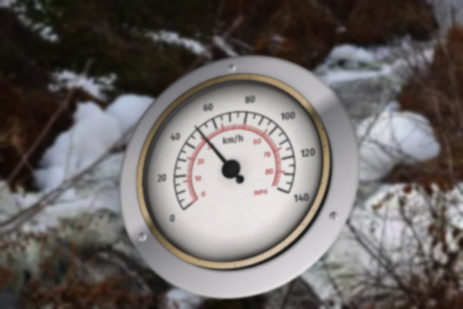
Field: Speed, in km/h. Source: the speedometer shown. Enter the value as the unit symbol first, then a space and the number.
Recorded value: km/h 50
